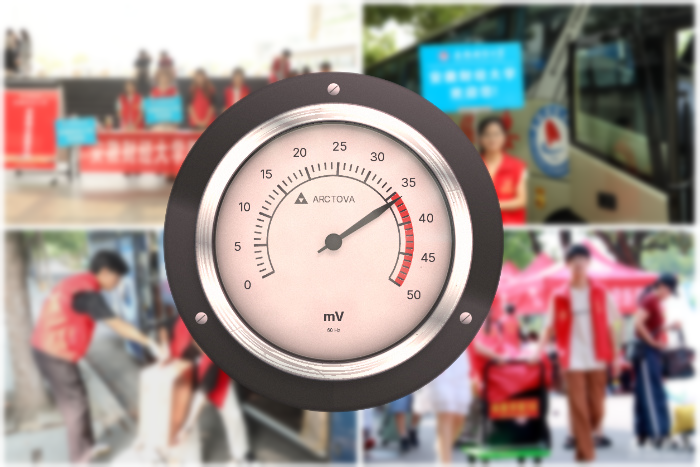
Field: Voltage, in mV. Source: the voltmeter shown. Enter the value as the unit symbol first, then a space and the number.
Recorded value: mV 36
